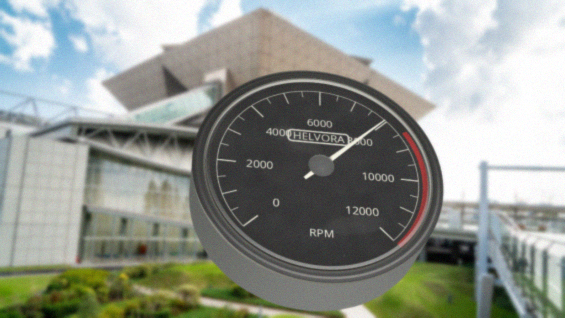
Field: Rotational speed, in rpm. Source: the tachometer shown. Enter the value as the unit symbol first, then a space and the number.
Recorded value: rpm 8000
